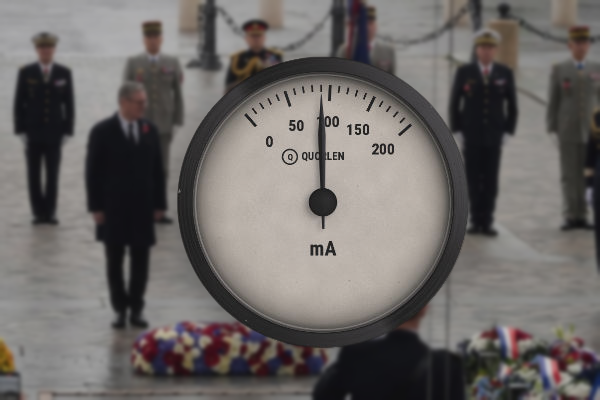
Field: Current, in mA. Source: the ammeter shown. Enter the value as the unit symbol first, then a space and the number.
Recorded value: mA 90
